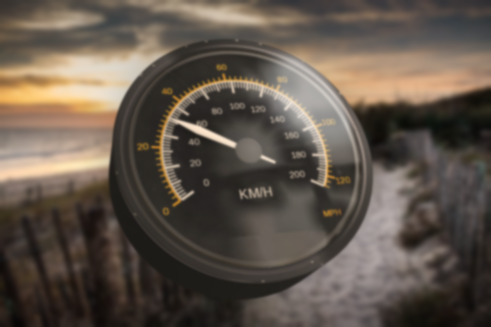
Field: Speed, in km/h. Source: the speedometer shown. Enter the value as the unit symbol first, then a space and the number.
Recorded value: km/h 50
